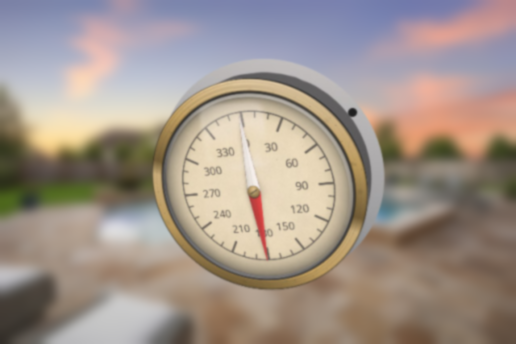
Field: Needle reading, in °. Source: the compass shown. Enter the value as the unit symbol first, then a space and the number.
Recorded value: ° 180
